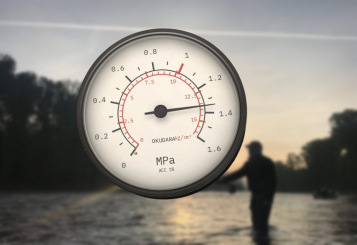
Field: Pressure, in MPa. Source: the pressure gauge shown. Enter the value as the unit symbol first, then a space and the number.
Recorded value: MPa 1.35
